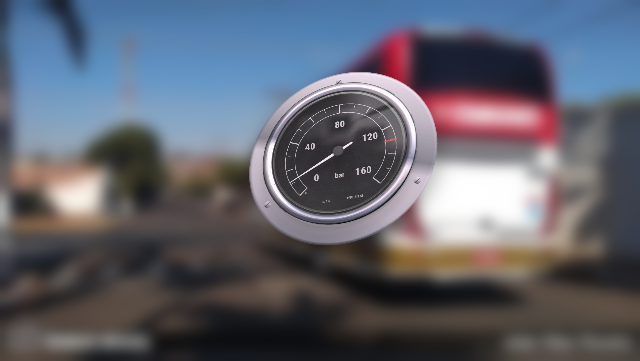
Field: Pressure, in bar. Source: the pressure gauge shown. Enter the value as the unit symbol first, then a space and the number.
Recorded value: bar 10
